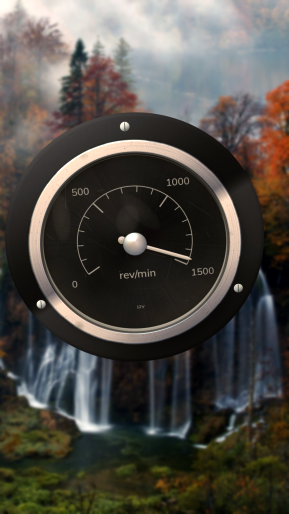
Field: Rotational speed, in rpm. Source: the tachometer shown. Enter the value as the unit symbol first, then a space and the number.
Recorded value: rpm 1450
